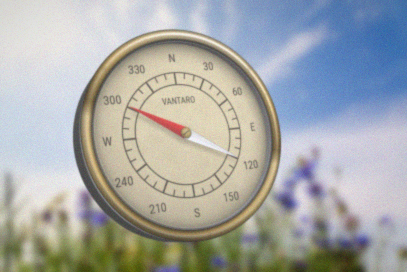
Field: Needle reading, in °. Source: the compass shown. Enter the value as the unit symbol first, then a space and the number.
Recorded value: ° 300
